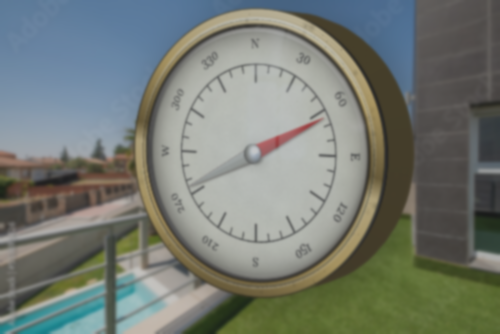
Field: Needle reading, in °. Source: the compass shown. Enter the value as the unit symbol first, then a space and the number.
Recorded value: ° 65
